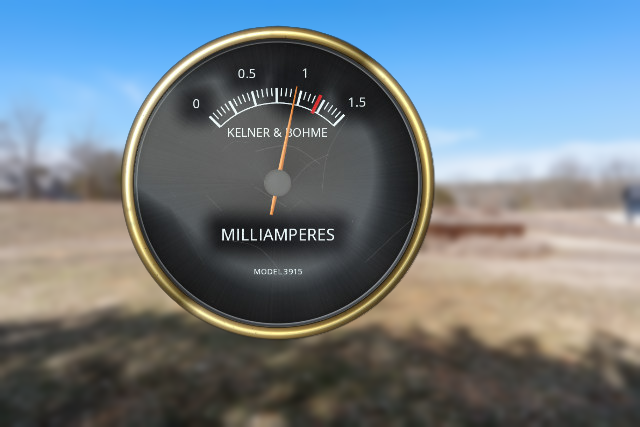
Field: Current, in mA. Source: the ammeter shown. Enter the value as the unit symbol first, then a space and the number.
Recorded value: mA 0.95
